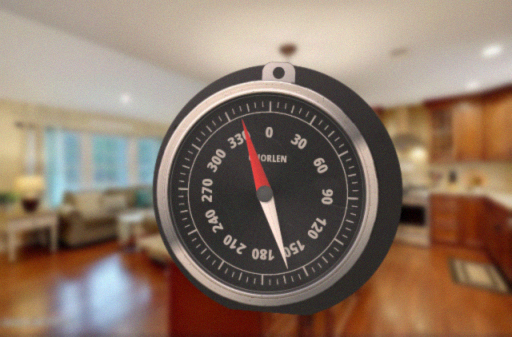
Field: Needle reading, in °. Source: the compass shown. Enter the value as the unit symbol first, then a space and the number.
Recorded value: ° 340
